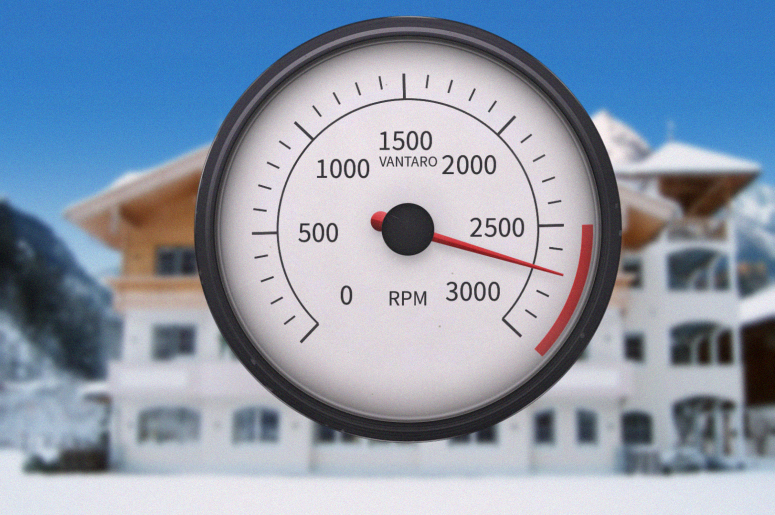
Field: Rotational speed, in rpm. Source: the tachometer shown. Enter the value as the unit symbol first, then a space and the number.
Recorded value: rpm 2700
